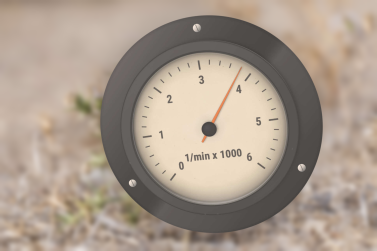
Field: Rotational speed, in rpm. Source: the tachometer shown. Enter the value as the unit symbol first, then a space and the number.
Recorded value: rpm 3800
